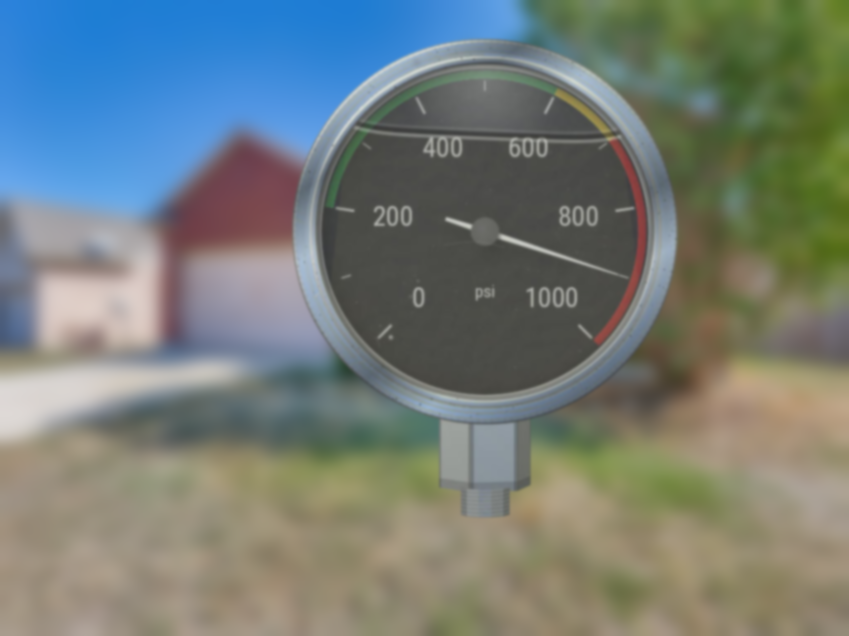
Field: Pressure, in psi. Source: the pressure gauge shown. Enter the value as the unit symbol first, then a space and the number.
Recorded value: psi 900
